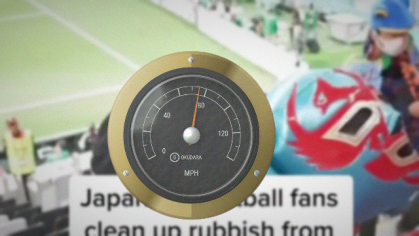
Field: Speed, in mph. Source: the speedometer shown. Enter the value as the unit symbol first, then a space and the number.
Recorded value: mph 75
